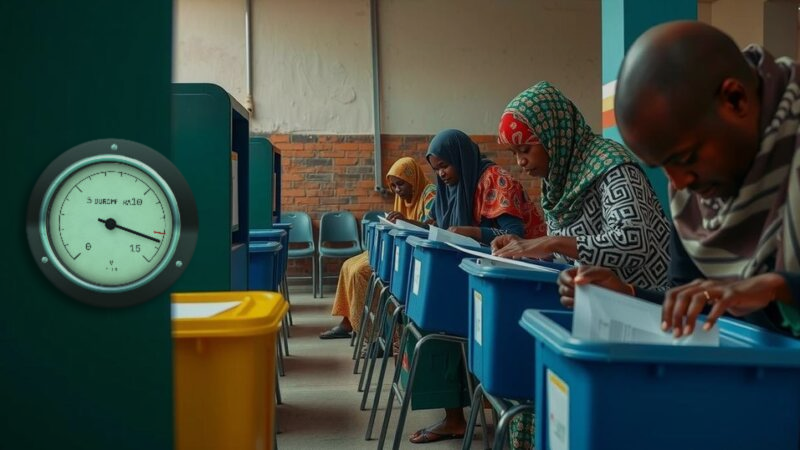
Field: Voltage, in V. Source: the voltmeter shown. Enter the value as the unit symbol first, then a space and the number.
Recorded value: V 13.5
